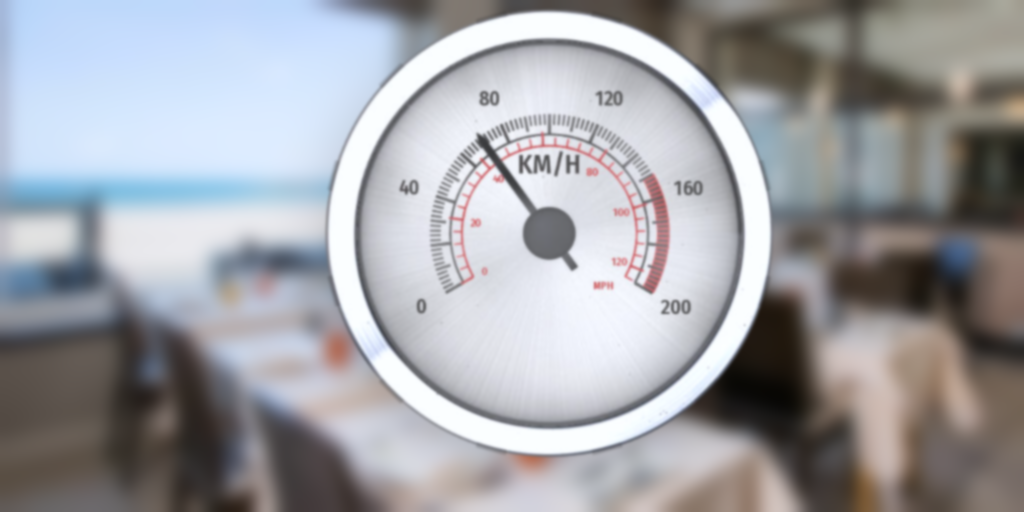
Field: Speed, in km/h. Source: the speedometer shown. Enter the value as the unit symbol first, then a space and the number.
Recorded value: km/h 70
